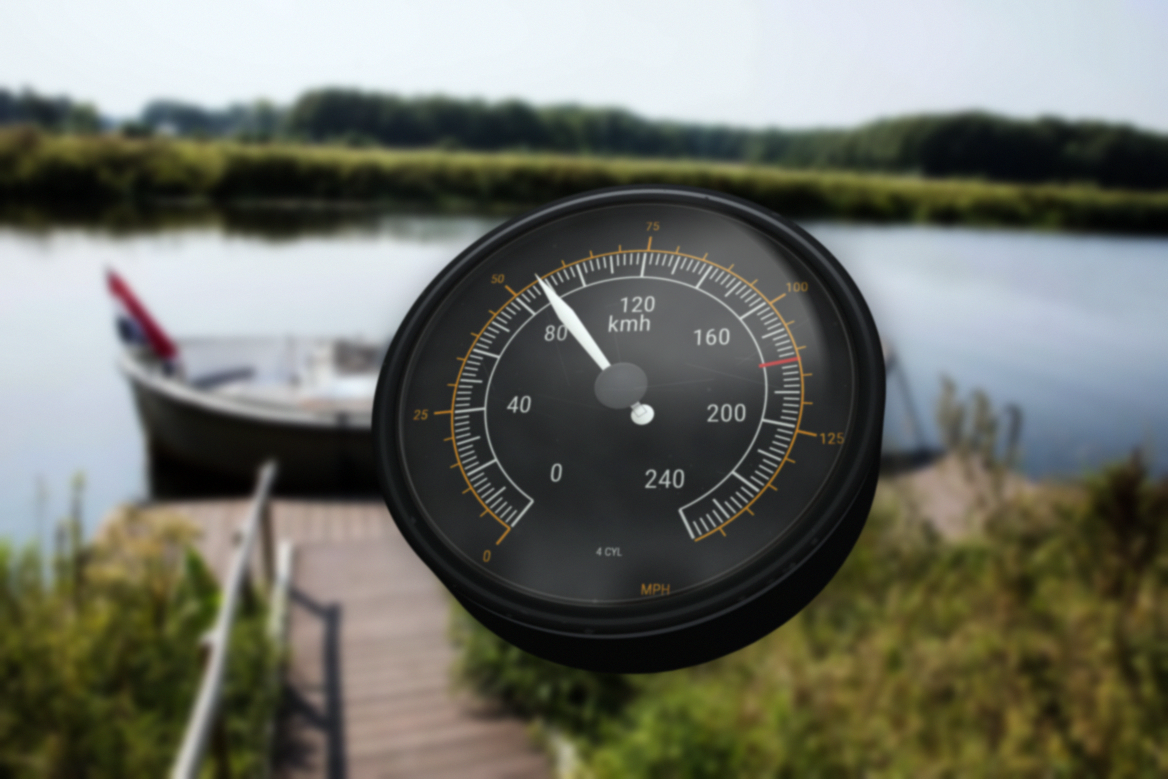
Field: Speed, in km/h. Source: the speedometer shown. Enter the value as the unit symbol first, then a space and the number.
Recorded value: km/h 88
